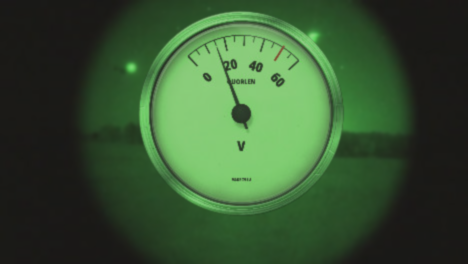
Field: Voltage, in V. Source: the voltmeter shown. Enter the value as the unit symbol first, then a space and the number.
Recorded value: V 15
